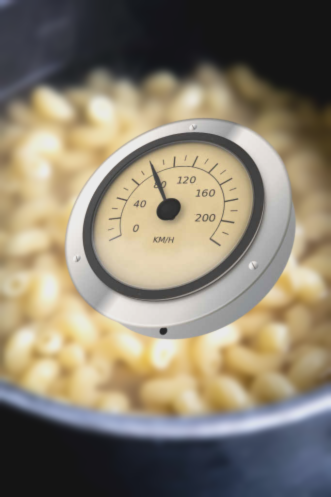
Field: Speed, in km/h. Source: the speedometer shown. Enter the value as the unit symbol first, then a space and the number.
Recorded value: km/h 80
